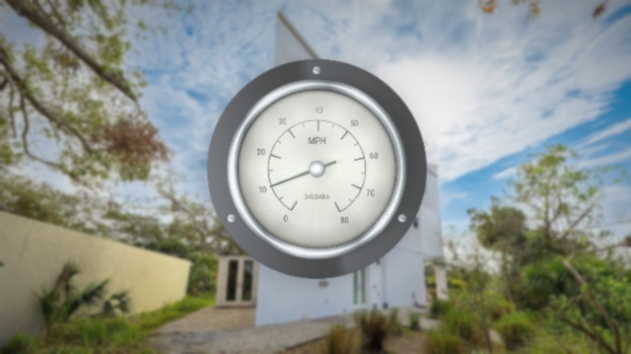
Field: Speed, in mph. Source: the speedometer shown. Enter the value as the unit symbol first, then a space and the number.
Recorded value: mph 10
